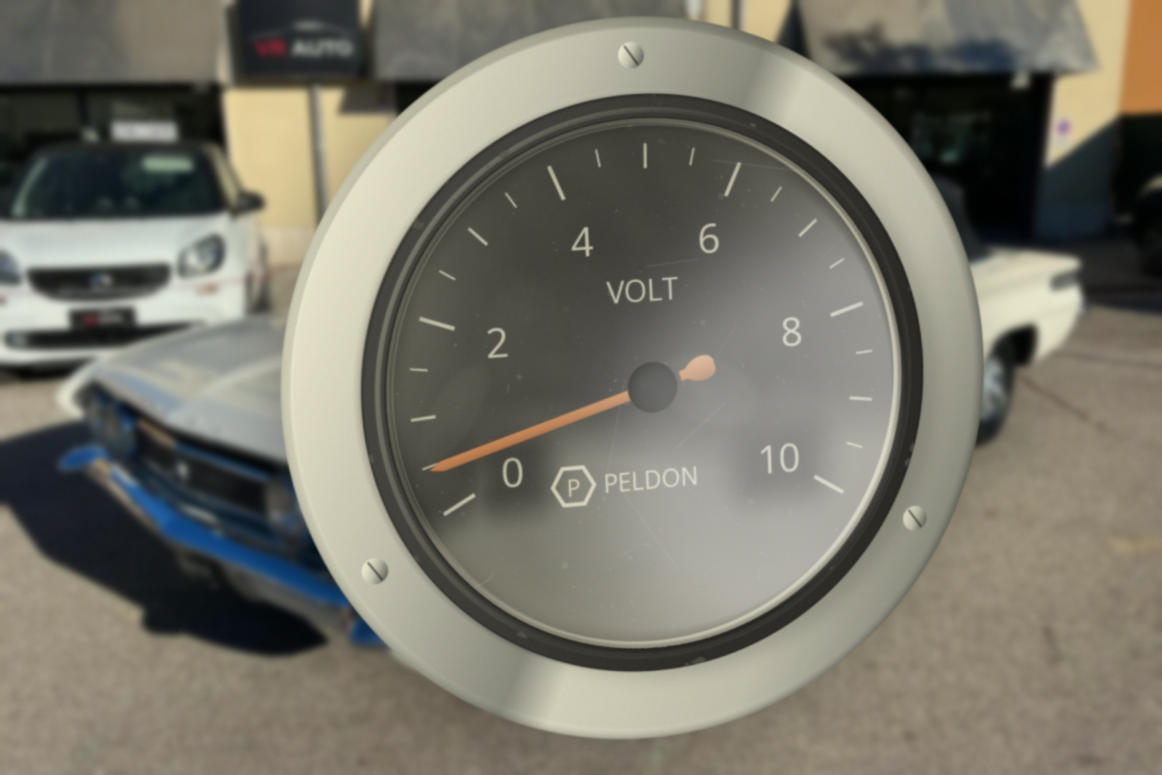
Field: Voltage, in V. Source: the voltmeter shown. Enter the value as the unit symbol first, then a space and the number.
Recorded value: V 0.5
